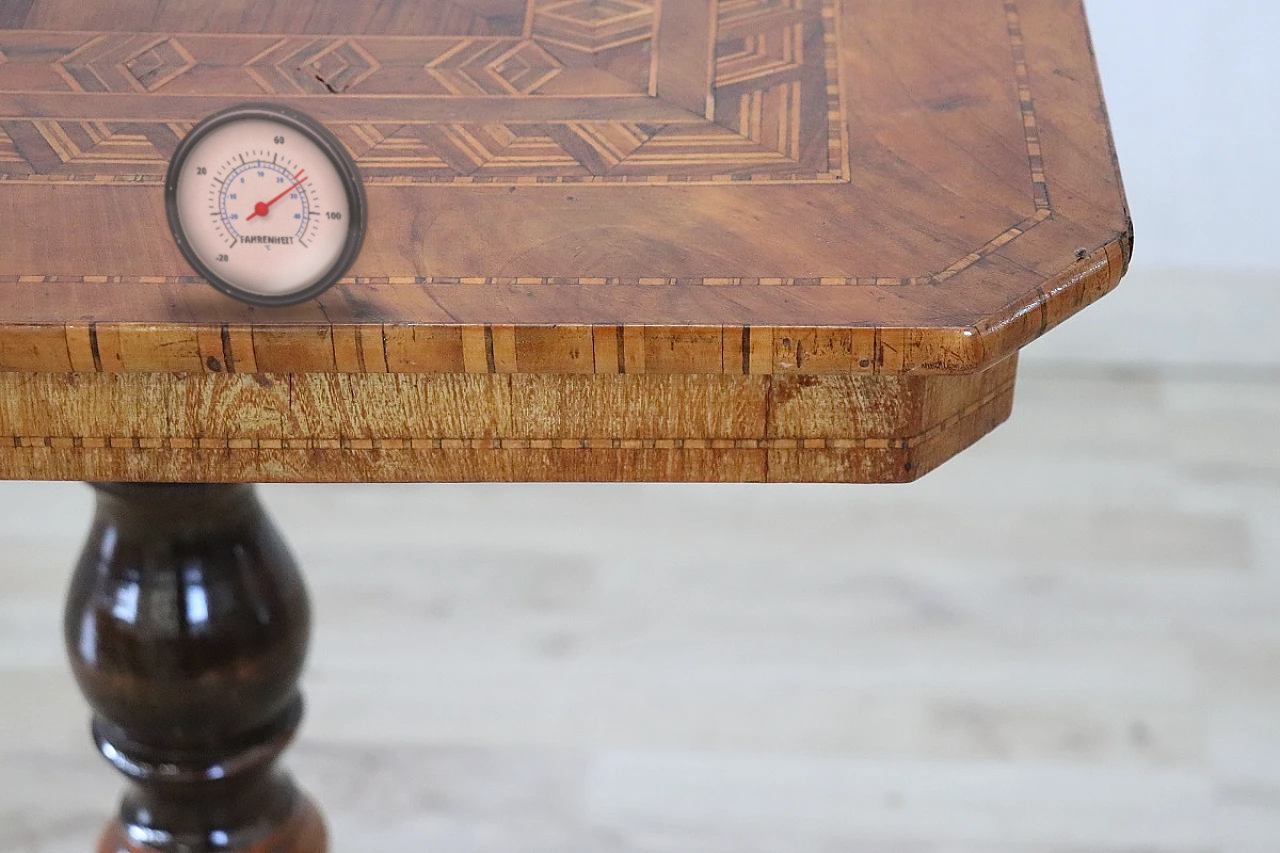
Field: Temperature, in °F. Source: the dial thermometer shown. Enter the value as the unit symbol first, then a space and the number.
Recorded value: °F 80
